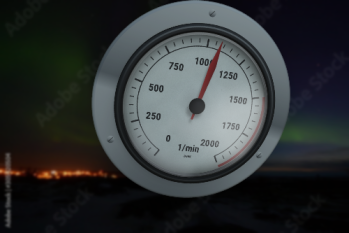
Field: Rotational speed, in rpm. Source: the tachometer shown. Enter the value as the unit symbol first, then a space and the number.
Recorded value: rpm 1075
